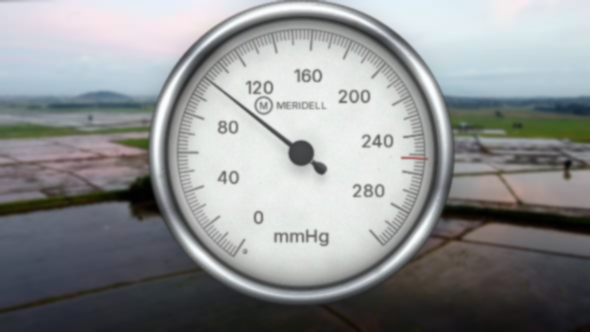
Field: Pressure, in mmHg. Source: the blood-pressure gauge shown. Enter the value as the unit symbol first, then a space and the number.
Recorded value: mmHg 100
